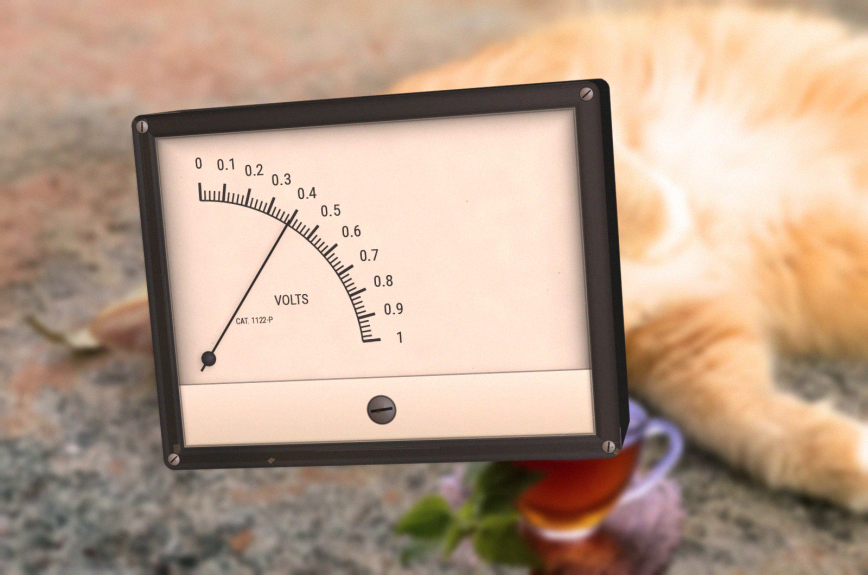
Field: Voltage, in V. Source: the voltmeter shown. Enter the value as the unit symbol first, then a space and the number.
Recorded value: V 0.4
